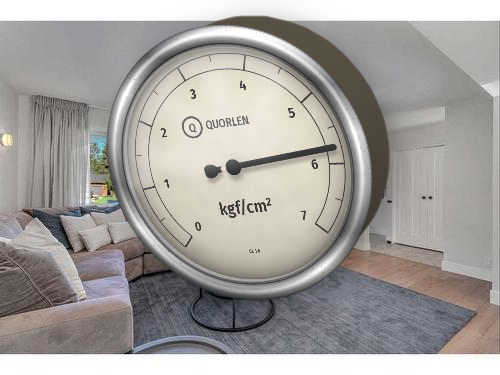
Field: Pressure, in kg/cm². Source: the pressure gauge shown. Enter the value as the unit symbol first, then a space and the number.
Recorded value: kg/cm² 5.75
